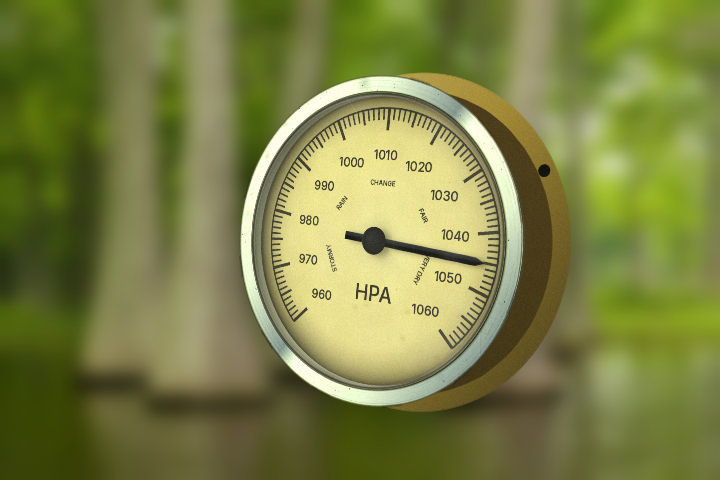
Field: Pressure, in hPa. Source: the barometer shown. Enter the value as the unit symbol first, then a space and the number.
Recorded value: hPa 1045
